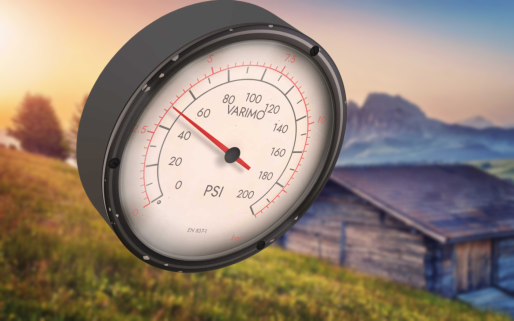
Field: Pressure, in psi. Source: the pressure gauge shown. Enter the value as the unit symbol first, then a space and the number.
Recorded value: psi 50
